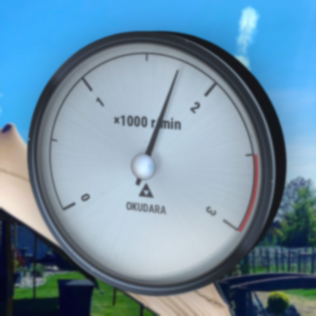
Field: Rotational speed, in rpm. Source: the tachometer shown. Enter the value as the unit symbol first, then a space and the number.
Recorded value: rpm 1750
